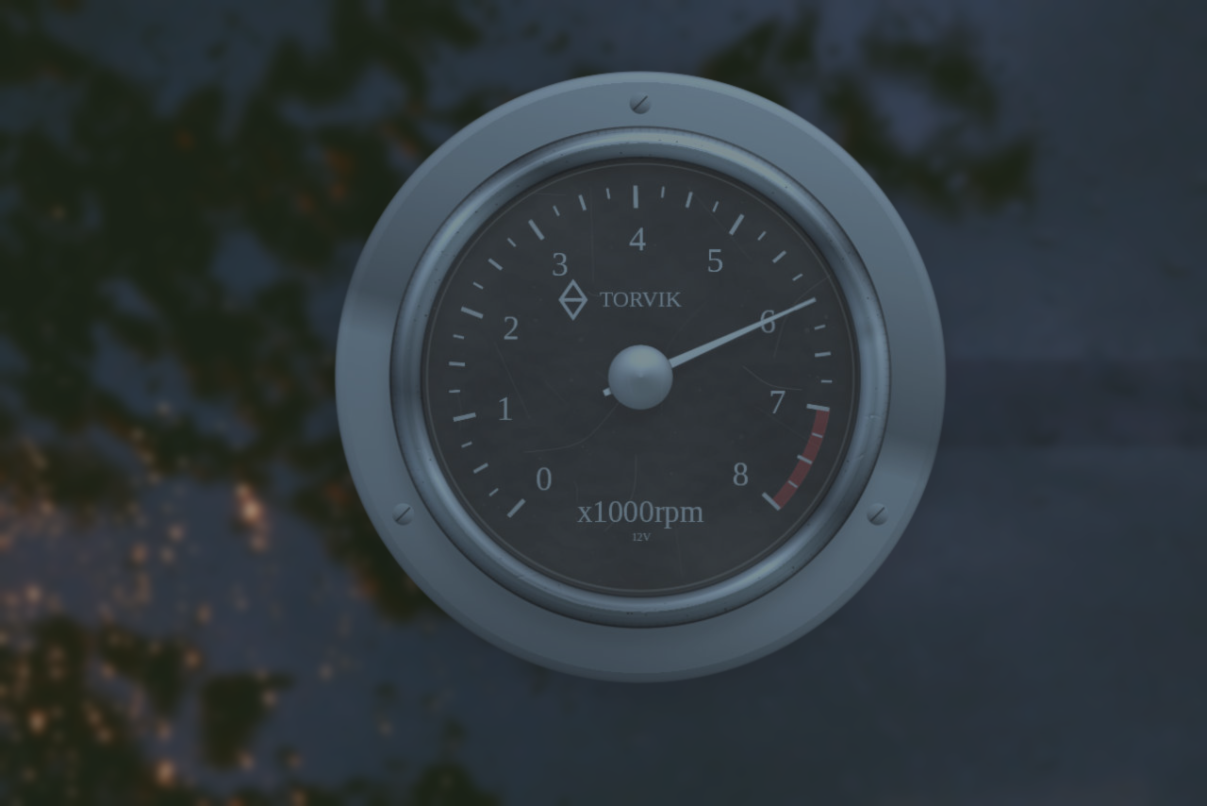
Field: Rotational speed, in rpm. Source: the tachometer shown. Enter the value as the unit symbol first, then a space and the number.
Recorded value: rpm 6000
